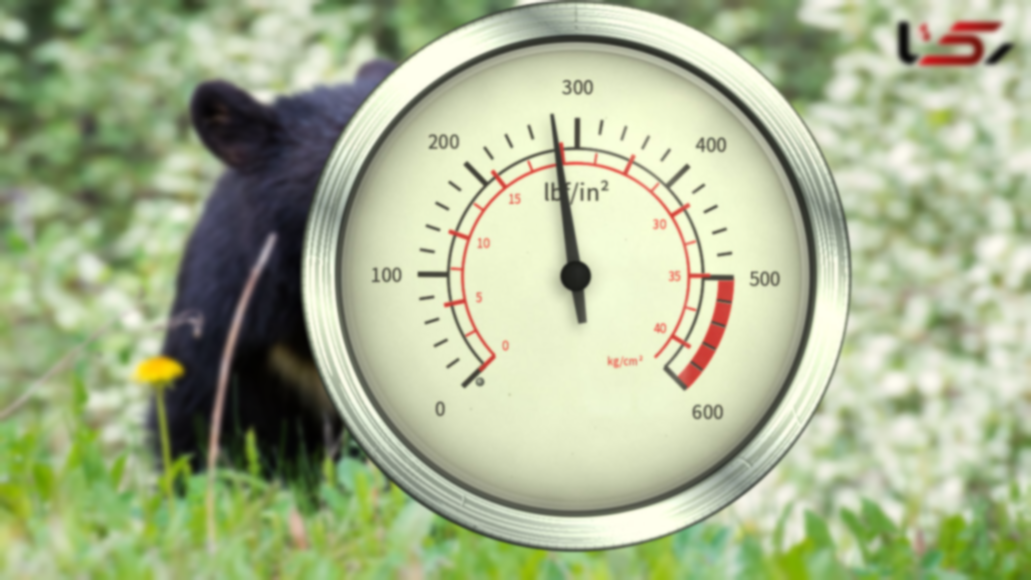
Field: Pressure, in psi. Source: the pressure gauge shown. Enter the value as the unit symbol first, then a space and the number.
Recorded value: psi 280
